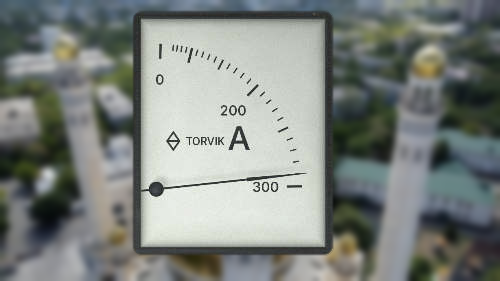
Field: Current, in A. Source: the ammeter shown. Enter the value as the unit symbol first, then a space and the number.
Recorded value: A 290
